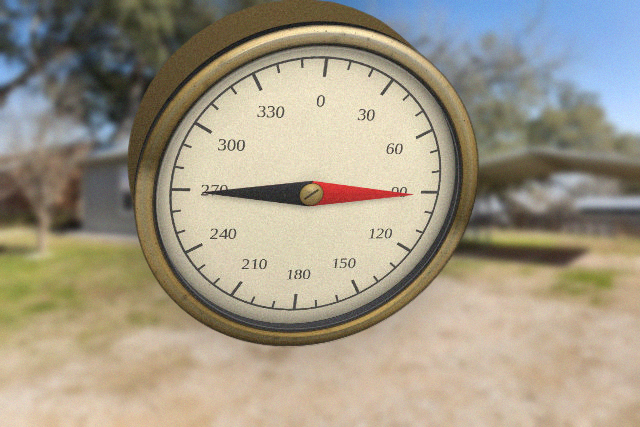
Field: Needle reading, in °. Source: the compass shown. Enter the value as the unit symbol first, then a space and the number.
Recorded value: ° 90
